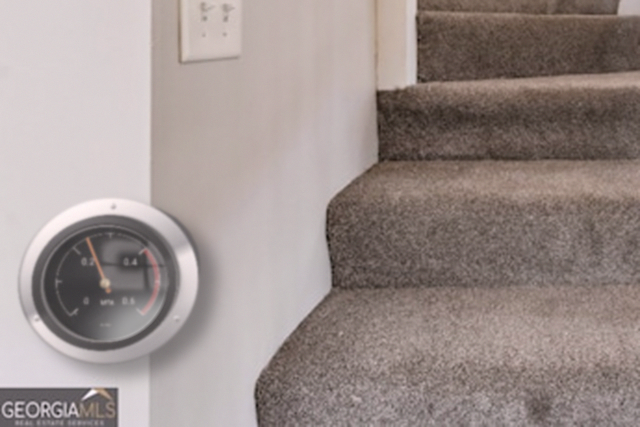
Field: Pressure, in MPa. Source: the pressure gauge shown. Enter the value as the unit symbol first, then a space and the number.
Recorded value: MPa 0.25
